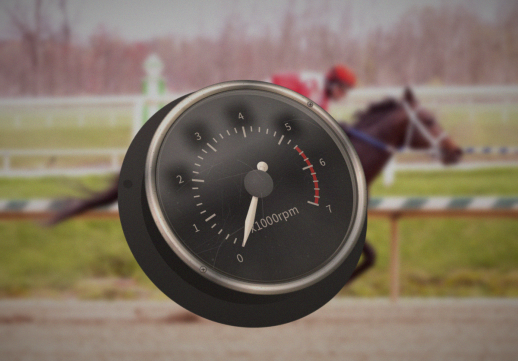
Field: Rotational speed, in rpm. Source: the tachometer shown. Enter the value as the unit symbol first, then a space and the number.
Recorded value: rpm 0
